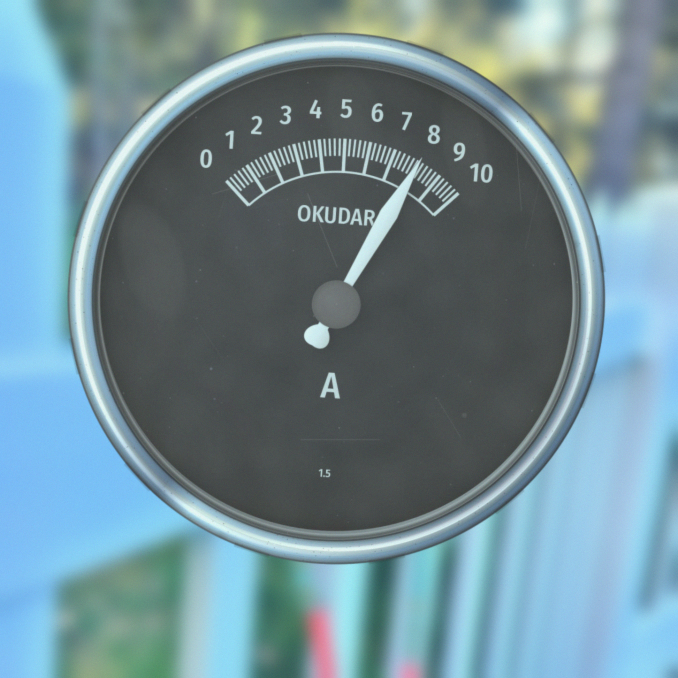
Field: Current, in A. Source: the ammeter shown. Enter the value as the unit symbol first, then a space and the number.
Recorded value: A 8
